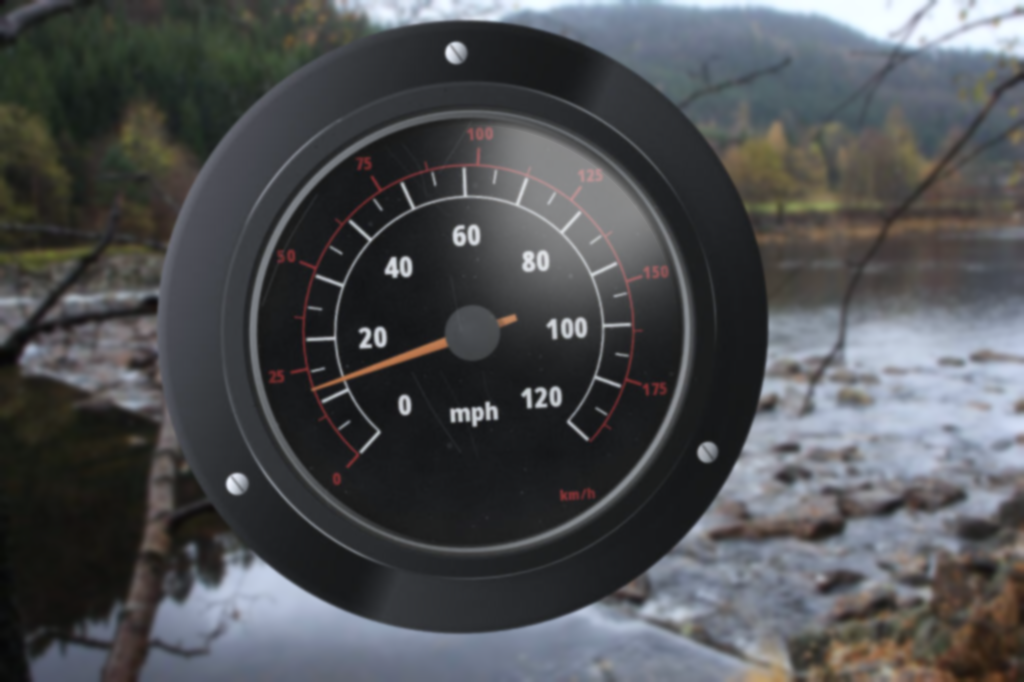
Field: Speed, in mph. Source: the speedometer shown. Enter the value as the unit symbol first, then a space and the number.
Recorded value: mph 12.5
